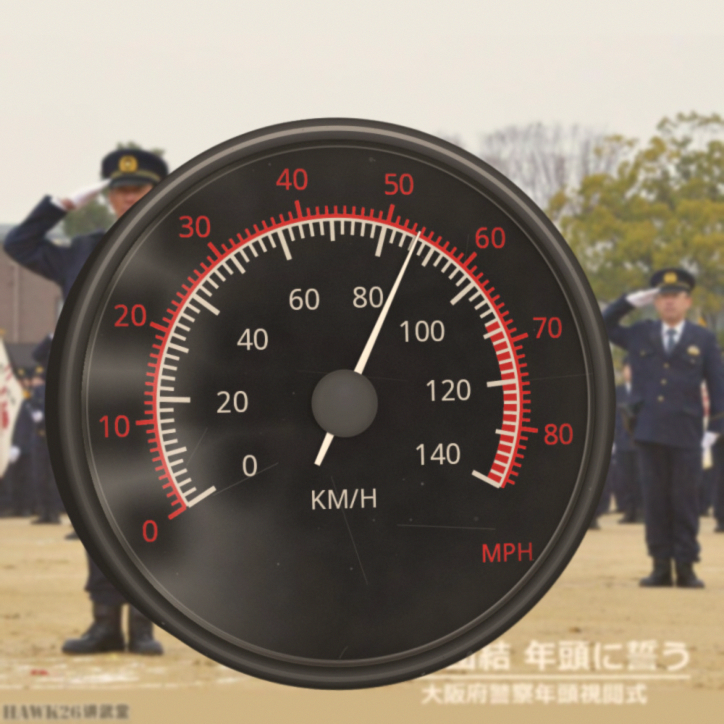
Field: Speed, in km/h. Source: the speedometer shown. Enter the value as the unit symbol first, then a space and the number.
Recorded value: km/h 86
